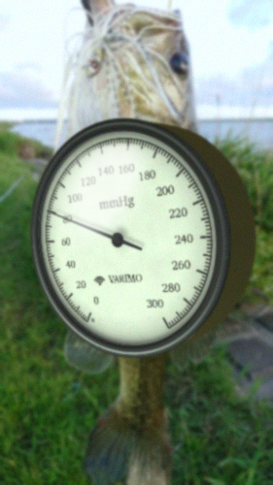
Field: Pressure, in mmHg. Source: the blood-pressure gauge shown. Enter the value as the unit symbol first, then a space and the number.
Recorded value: mmHg 80
